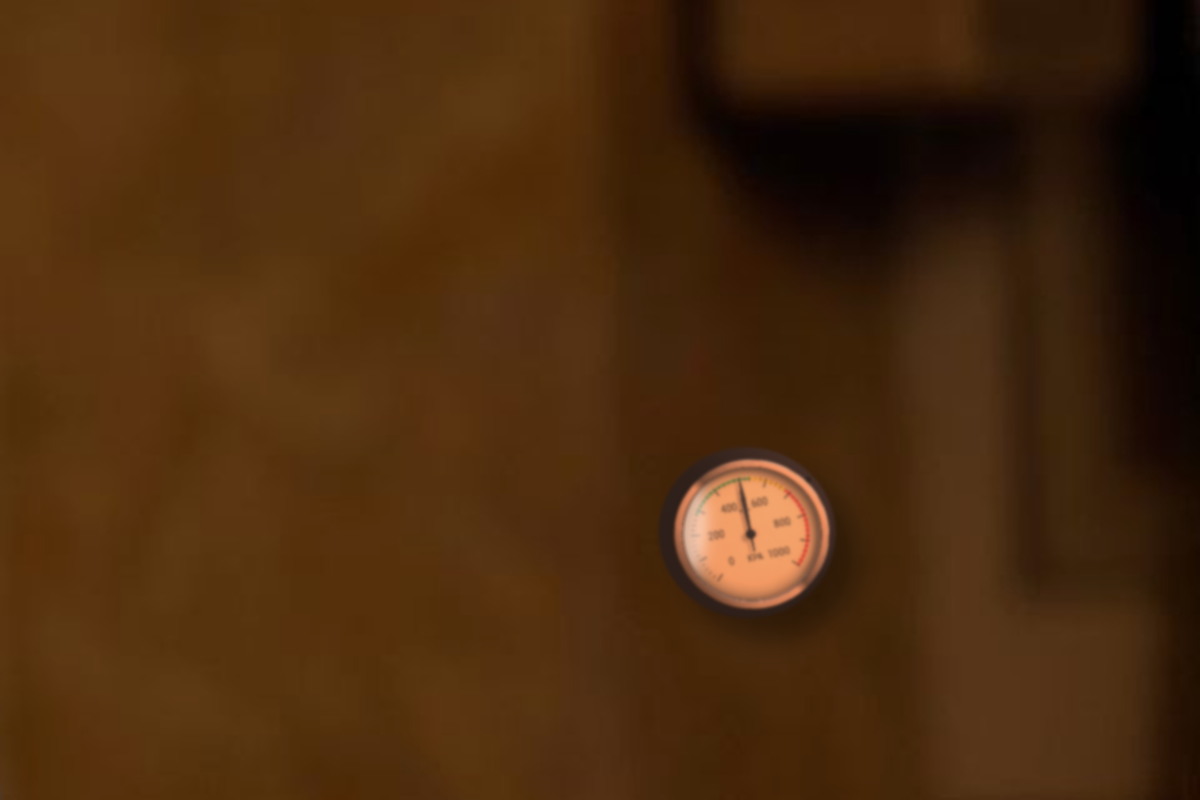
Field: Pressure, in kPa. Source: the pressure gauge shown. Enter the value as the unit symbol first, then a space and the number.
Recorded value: kPa 500
